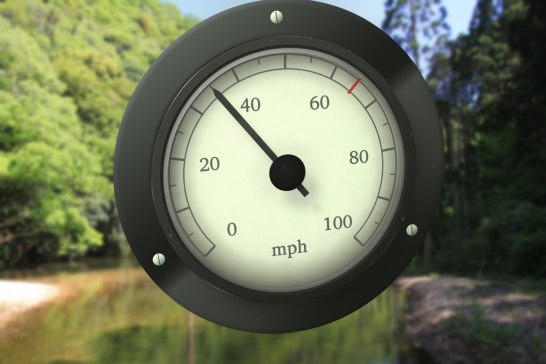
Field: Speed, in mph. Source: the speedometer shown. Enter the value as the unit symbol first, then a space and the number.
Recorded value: mph 35
